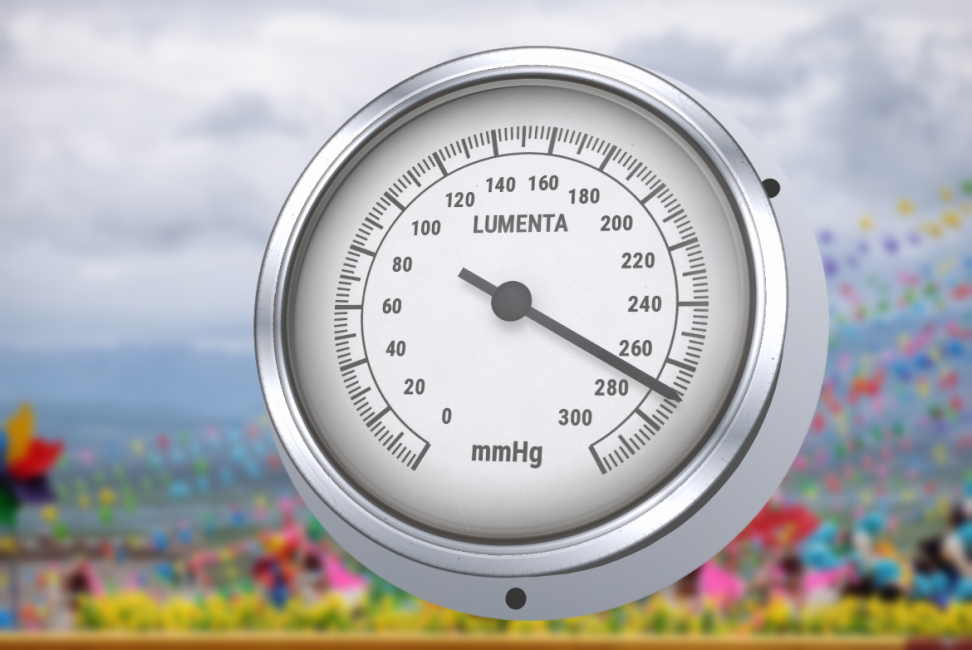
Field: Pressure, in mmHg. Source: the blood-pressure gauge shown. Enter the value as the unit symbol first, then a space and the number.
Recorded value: mmHg 270
